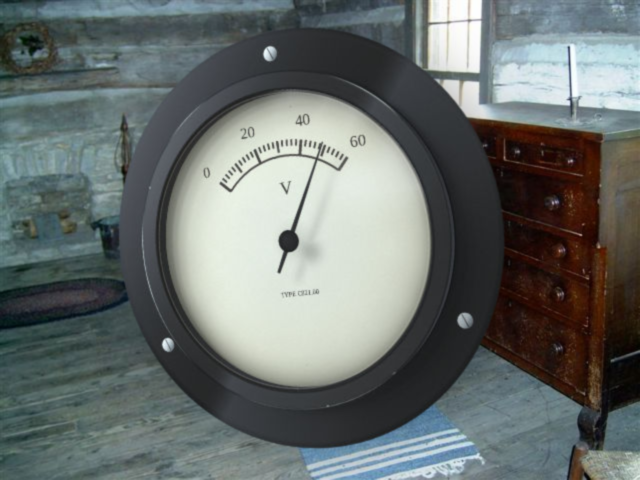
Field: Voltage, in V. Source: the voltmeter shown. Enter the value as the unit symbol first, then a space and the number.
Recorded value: V 50
